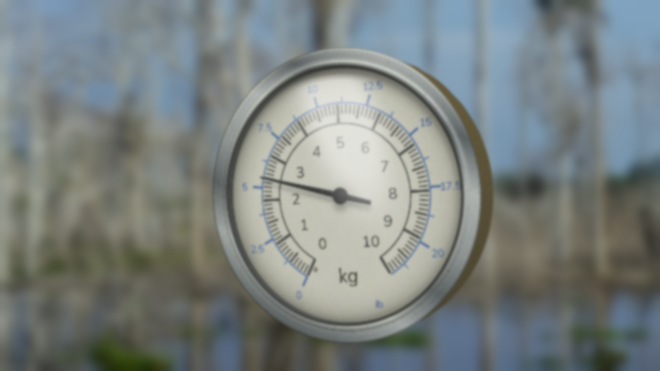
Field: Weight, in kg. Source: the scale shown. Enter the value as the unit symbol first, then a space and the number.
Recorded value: kg 2.5
